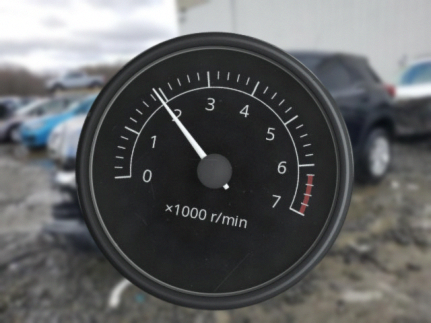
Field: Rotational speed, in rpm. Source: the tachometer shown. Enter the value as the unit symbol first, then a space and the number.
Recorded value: rpm 1900
